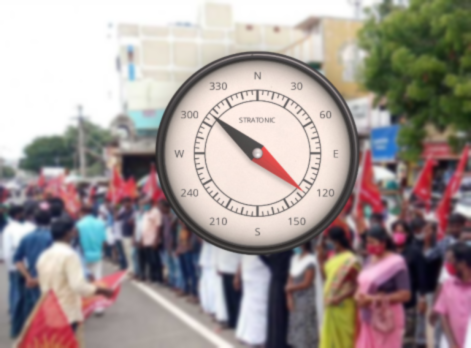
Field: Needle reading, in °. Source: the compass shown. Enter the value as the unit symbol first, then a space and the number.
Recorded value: ° 130
